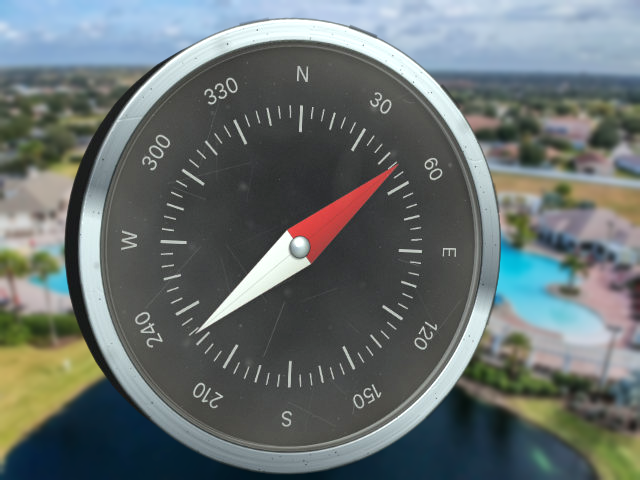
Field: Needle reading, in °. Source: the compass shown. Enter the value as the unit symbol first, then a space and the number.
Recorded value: ° 50
